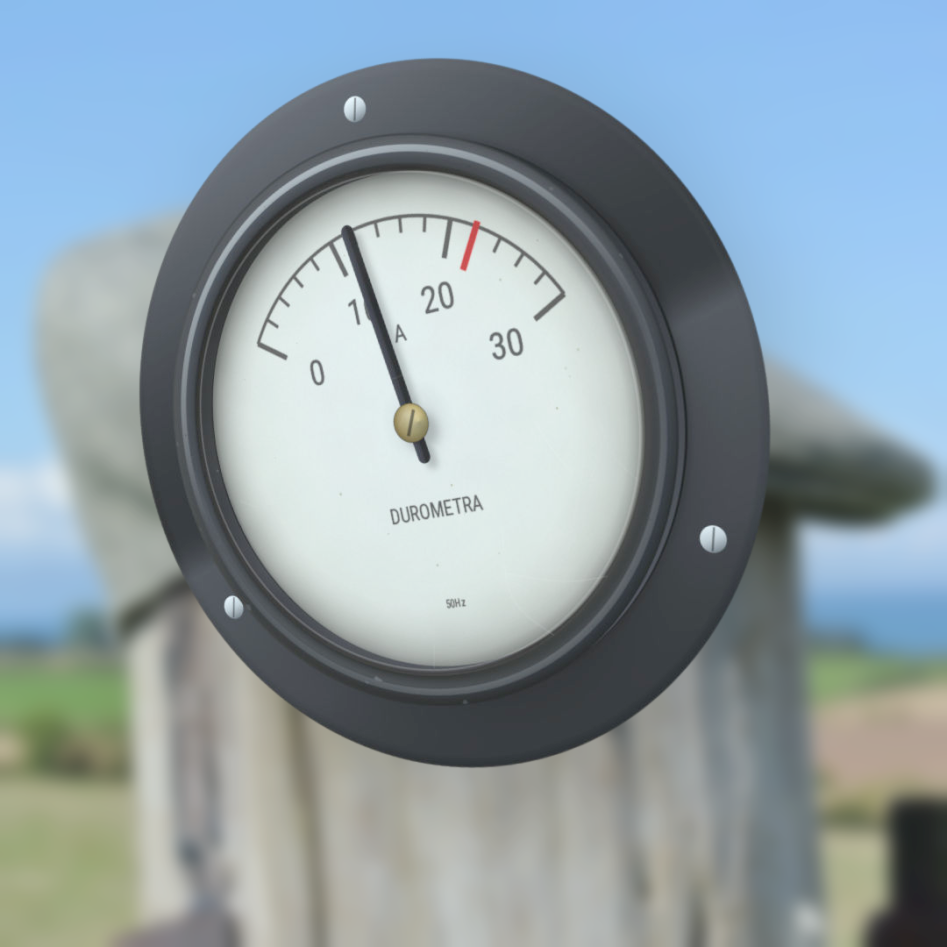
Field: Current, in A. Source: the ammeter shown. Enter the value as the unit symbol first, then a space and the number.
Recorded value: A 12
